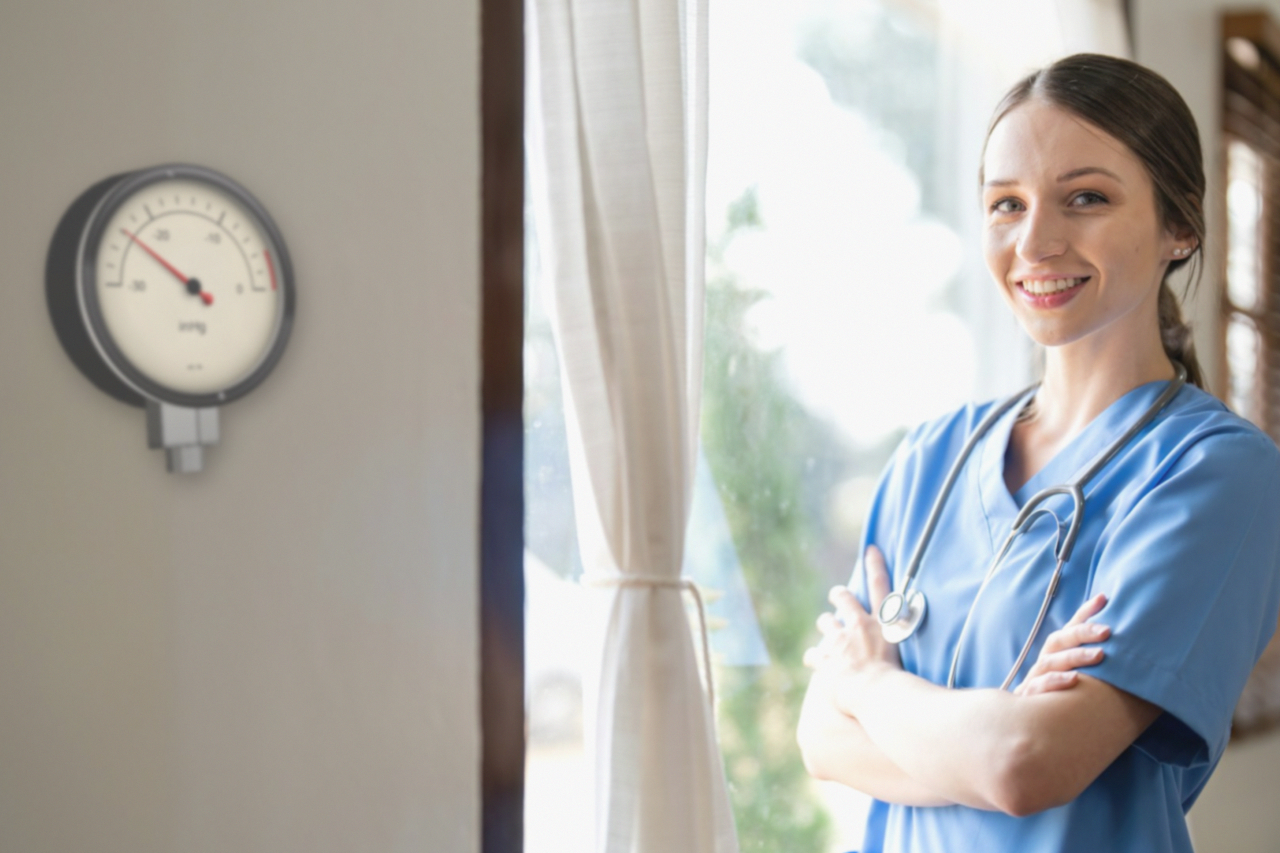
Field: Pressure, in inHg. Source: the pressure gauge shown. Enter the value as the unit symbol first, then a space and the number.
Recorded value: inHg -24
